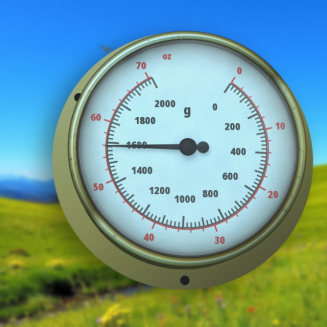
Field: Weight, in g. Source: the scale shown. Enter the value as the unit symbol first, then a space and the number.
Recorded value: g 1580
